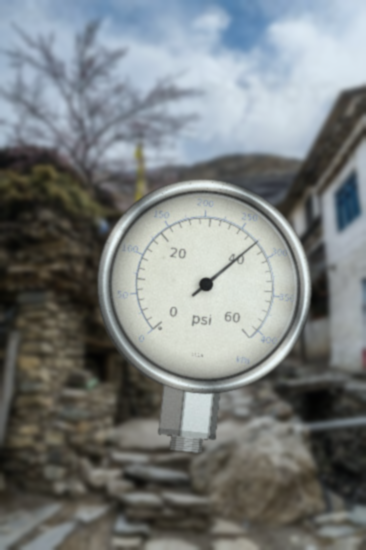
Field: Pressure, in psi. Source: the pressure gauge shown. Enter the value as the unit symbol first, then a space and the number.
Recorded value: psi 40
